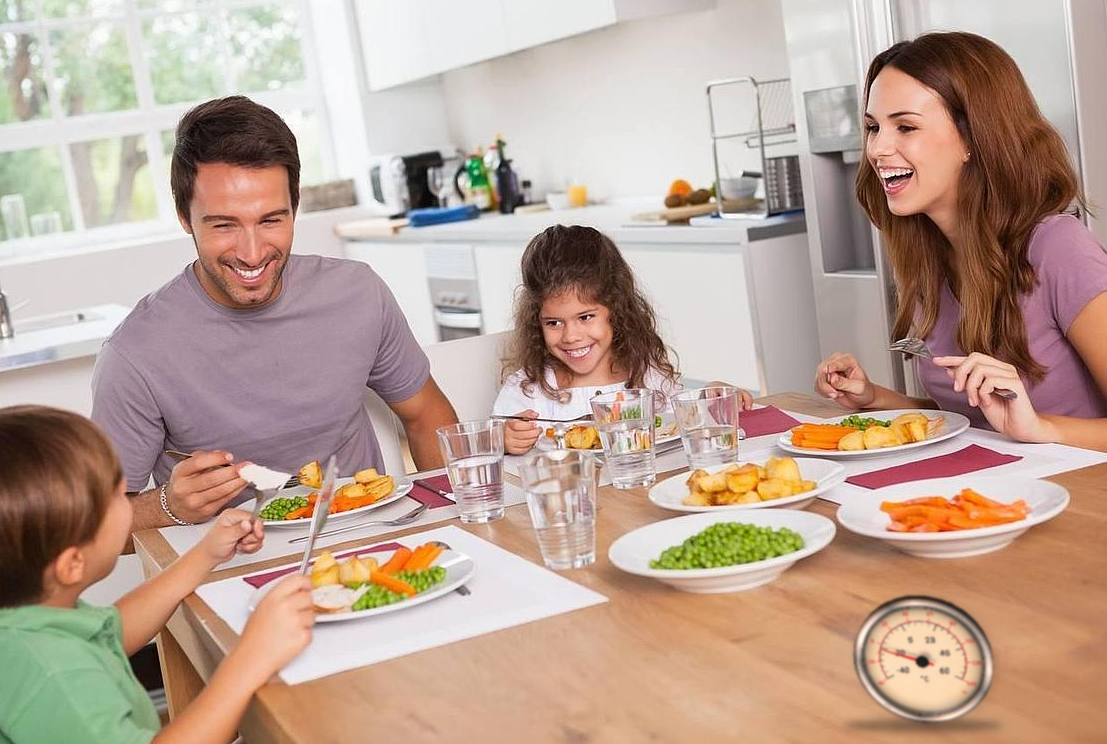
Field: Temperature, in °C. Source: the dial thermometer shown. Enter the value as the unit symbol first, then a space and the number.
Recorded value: °C -20
